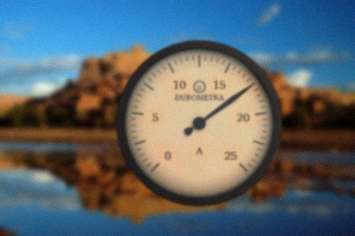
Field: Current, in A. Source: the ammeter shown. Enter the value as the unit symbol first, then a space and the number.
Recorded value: A 17.5
